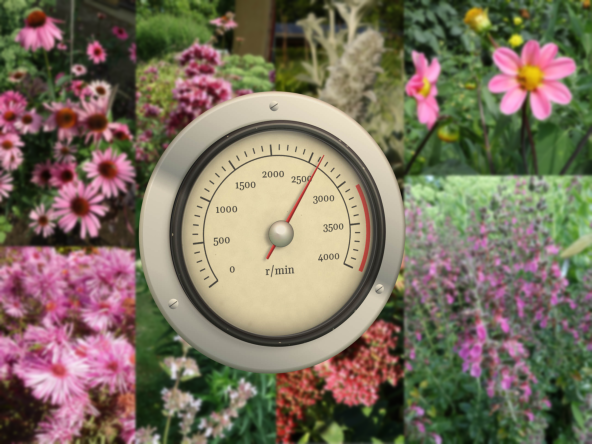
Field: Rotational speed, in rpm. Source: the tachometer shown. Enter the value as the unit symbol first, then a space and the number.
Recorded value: rpm 2600
